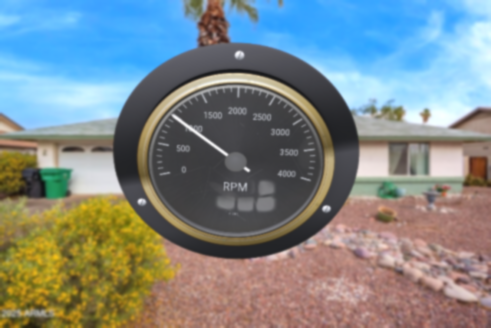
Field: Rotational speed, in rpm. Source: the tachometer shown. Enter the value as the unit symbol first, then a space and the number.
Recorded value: rpm 1000
